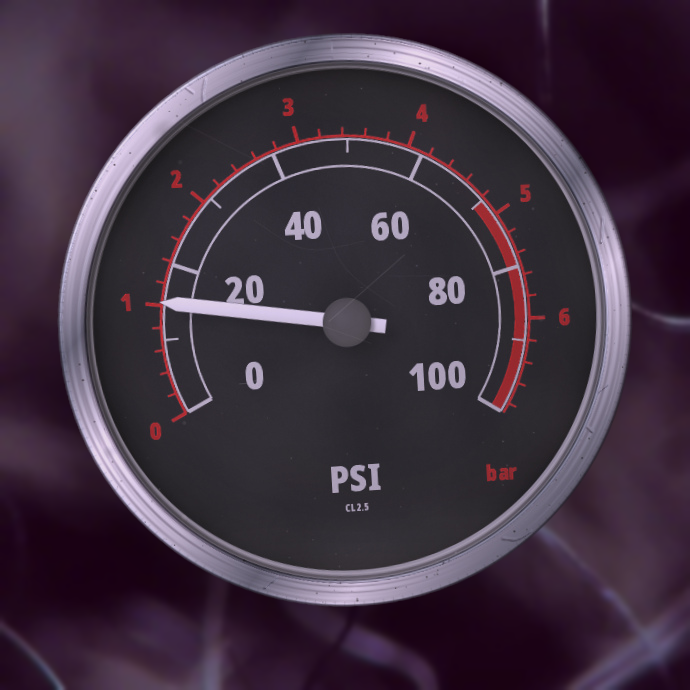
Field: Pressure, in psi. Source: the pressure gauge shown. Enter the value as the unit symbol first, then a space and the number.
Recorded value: psi 15
